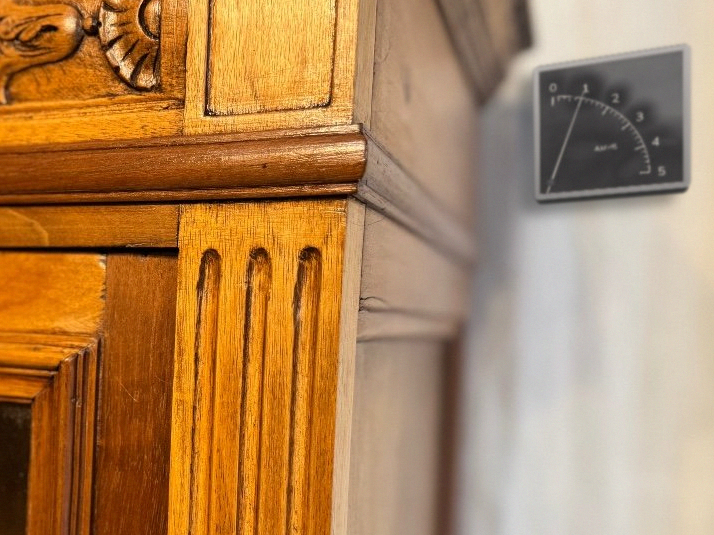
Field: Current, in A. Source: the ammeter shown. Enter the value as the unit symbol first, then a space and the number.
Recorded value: A 1
